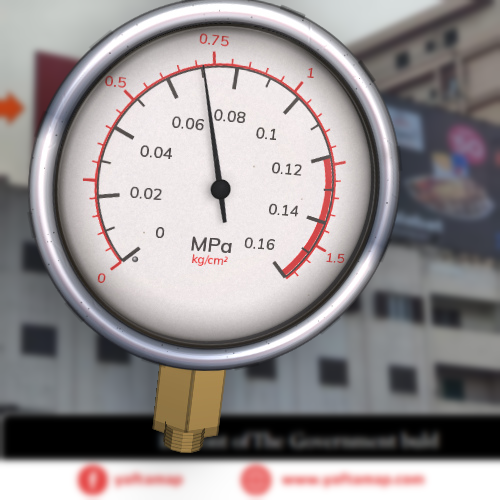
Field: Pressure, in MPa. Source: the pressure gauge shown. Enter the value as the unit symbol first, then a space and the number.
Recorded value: MPa 0.07
